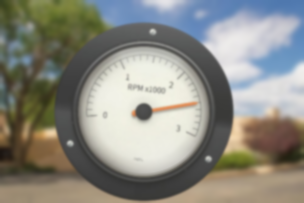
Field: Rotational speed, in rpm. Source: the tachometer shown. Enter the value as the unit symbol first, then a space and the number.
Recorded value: rpm 2500
